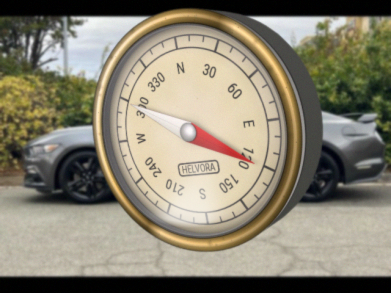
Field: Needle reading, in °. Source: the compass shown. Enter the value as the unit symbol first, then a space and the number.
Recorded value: ° 120
